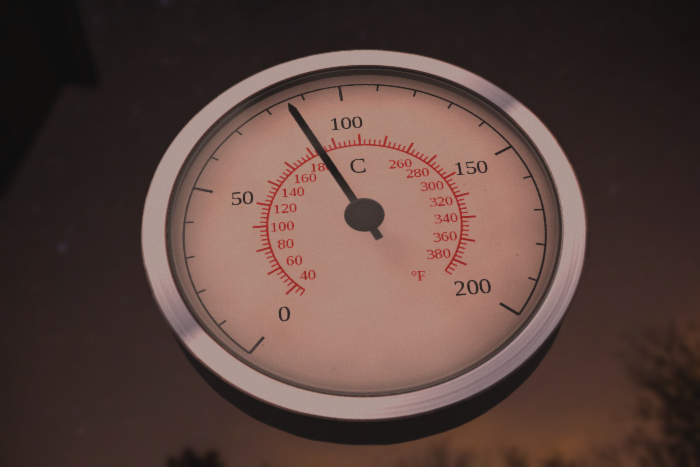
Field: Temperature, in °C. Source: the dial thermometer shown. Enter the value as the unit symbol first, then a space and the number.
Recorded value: °C 85
